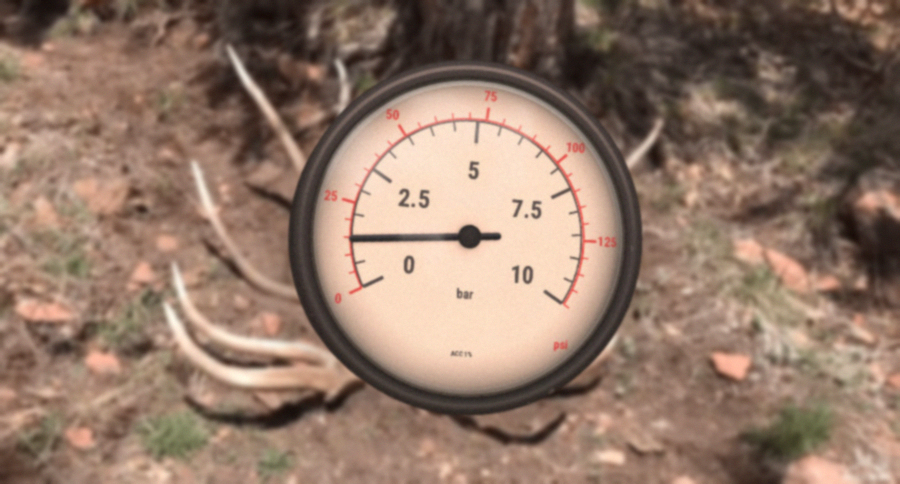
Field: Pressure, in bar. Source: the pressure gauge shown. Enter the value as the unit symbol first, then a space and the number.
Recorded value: bar 1
